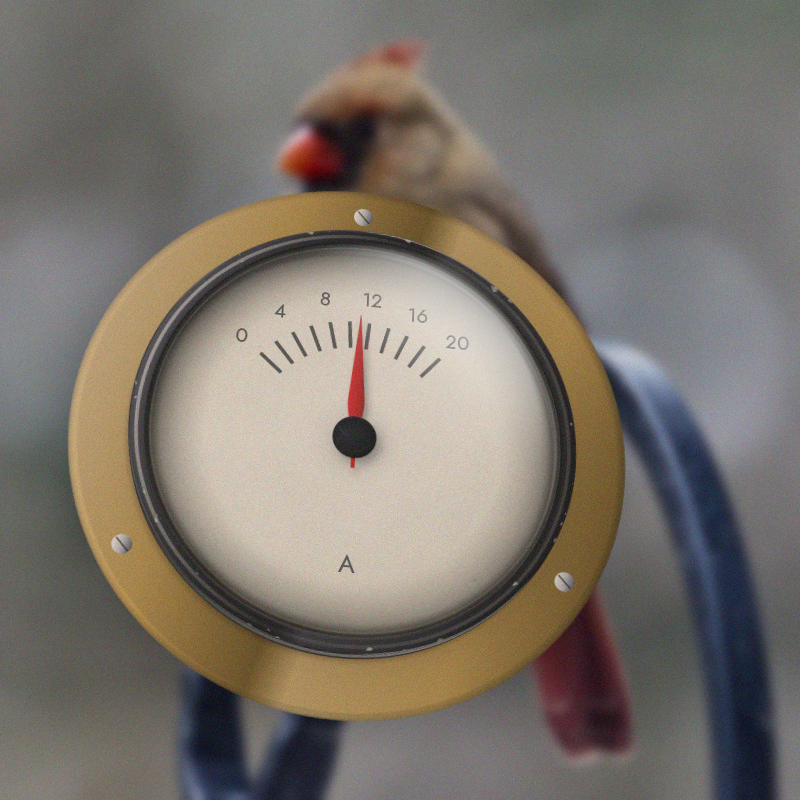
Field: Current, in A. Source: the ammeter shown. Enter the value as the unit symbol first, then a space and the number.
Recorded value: A 11
